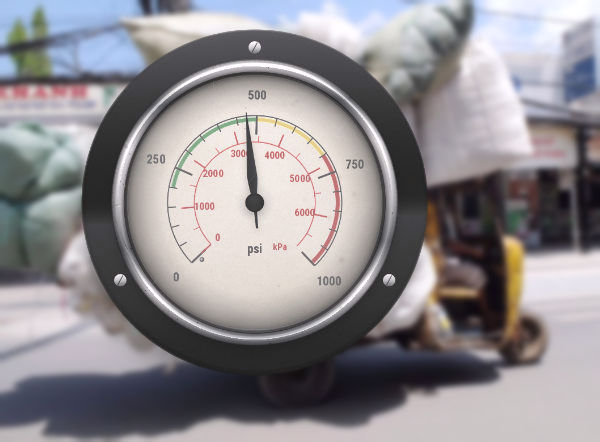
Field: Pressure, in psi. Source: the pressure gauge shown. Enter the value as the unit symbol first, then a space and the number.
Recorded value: psi 475
